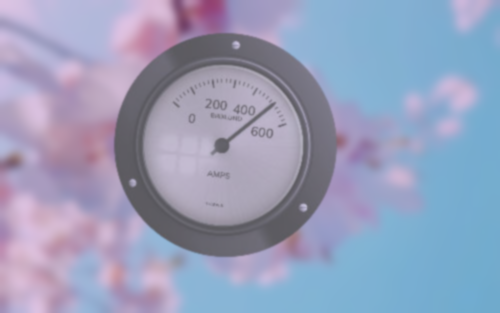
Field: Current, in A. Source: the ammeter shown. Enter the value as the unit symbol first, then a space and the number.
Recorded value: A 500
